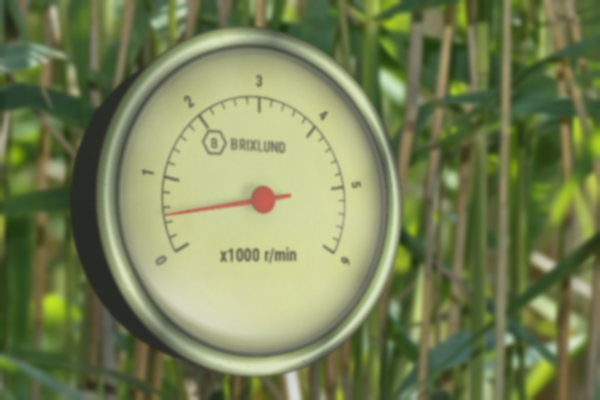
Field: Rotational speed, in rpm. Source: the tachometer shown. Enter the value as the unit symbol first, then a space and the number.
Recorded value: rpm 500
